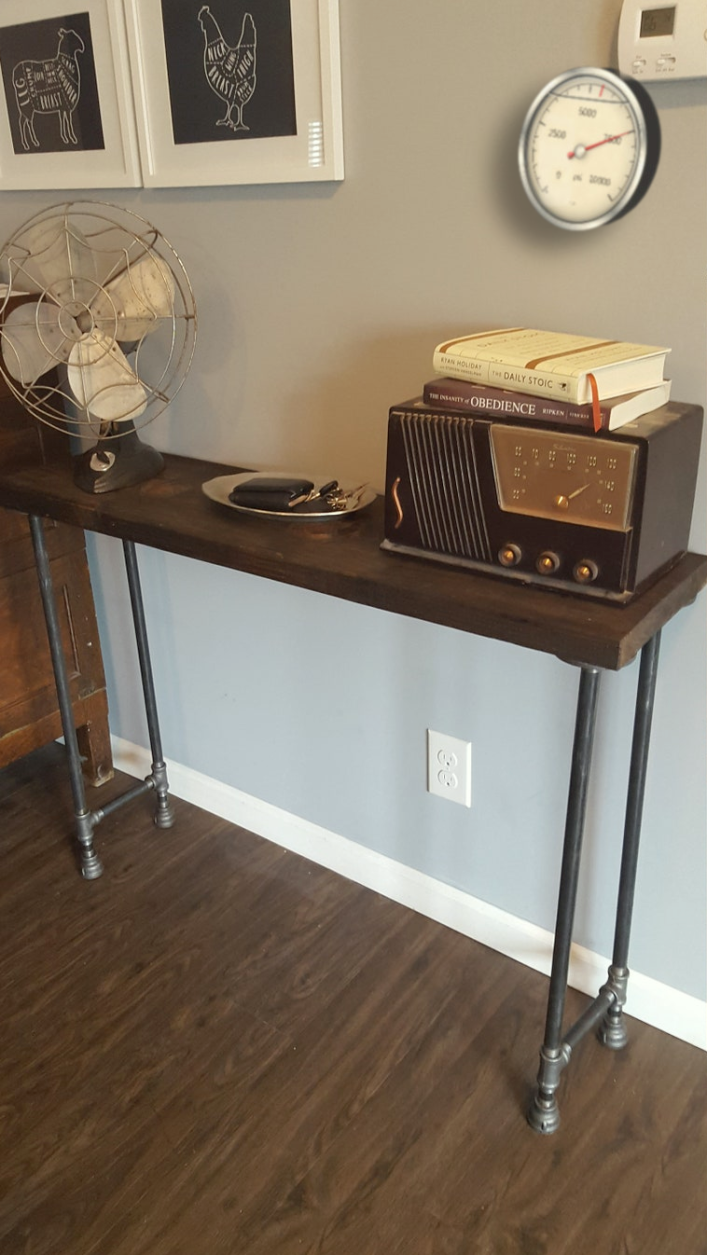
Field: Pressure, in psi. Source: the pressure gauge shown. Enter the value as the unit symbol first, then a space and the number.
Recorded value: psi 7500
